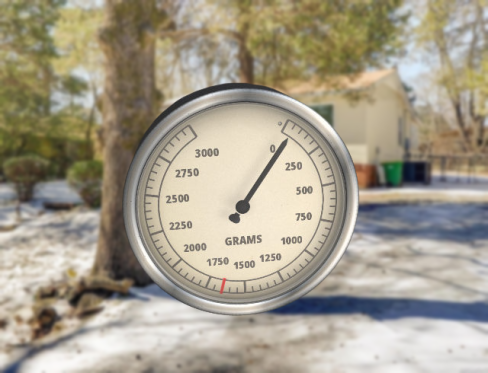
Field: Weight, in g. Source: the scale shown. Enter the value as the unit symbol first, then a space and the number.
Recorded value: g 50
